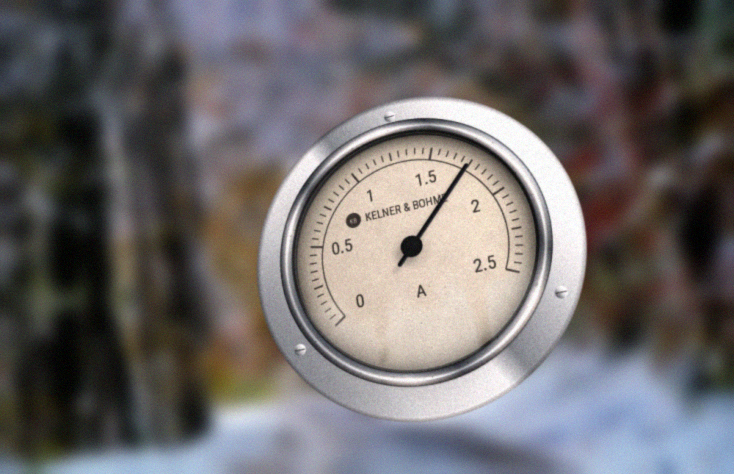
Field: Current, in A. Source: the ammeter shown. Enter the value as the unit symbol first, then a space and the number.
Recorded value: A 1.75
